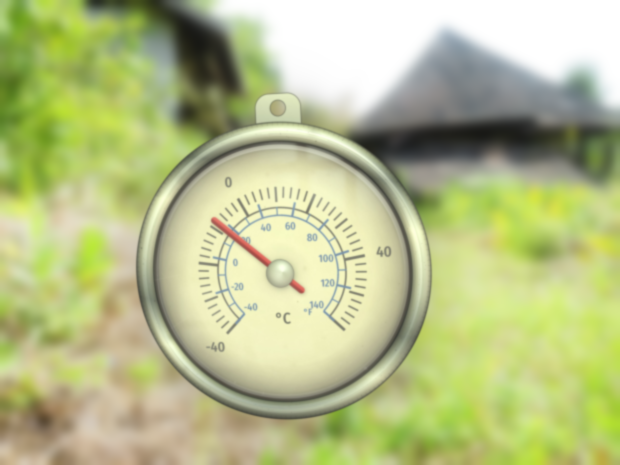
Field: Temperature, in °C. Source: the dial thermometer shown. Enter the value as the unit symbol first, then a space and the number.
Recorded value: °C -8
